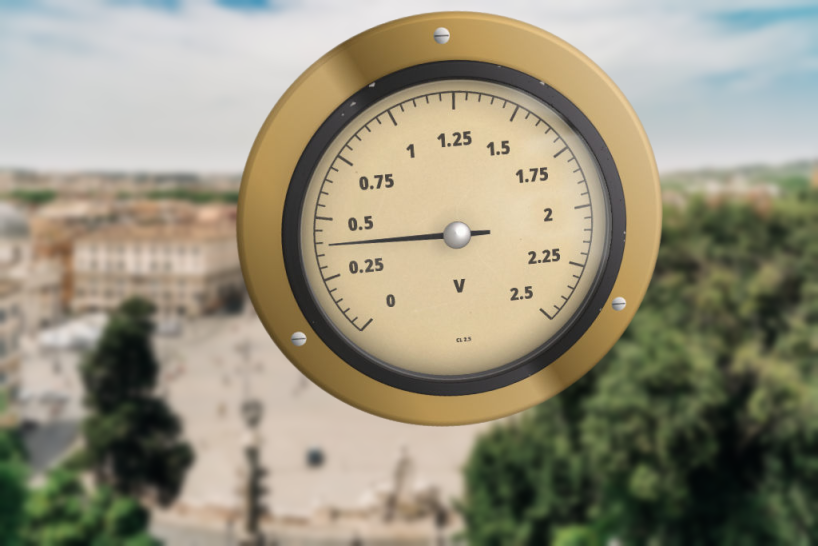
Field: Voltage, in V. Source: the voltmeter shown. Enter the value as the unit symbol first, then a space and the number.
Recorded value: V 0.4
